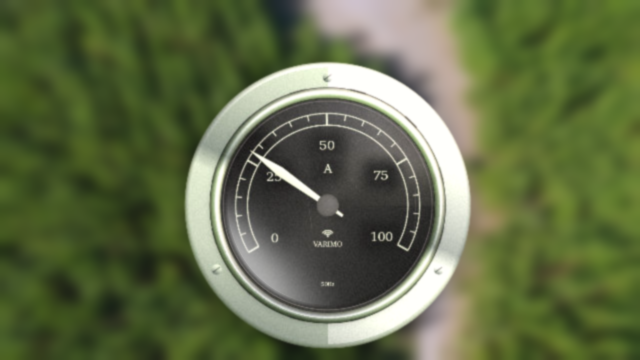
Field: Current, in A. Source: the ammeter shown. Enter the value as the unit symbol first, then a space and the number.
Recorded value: A 27.5
